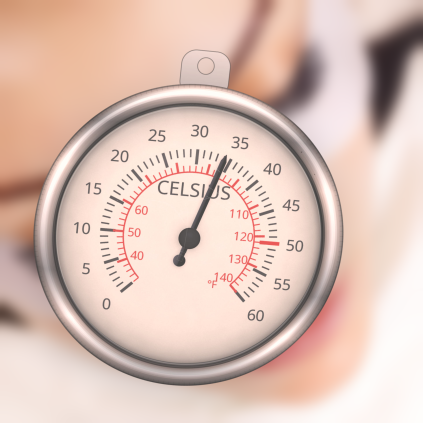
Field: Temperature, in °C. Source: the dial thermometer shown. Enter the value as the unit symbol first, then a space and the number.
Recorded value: °C 34
